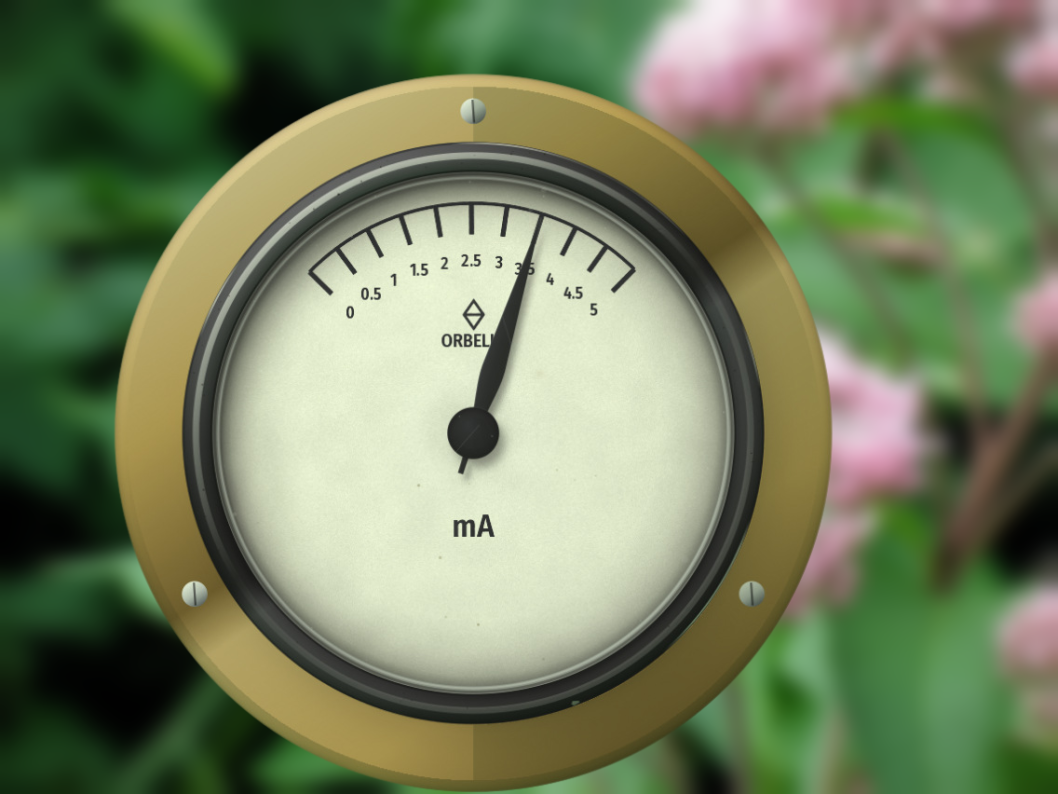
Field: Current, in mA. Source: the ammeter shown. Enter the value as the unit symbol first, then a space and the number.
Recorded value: mA 3.5
